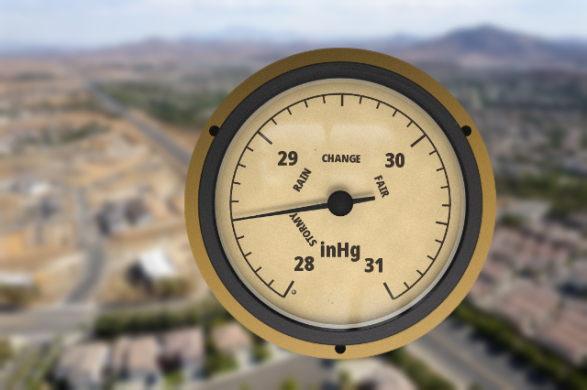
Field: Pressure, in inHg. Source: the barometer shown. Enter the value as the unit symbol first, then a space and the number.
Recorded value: inHg 28.5
